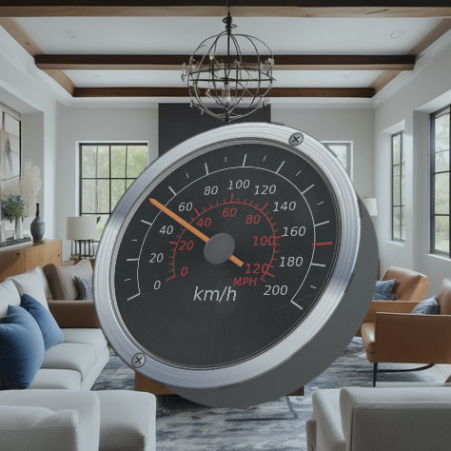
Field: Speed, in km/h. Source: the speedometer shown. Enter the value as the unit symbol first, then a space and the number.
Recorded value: km/h 50
